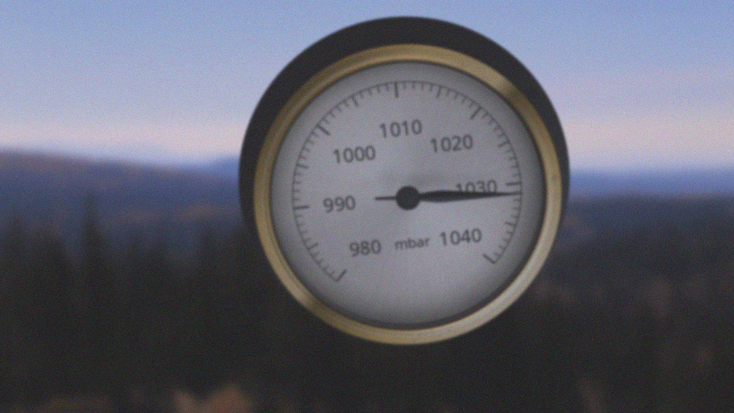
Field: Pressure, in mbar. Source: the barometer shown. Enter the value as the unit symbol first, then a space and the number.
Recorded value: mbar 1031
